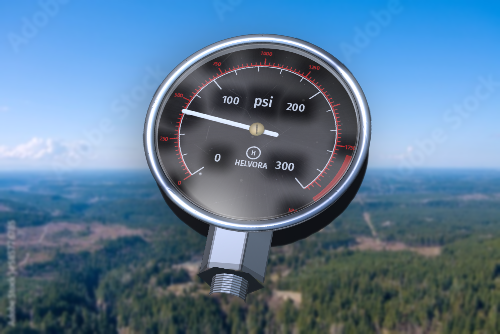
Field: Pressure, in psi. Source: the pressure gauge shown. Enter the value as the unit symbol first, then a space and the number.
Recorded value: psi 60
